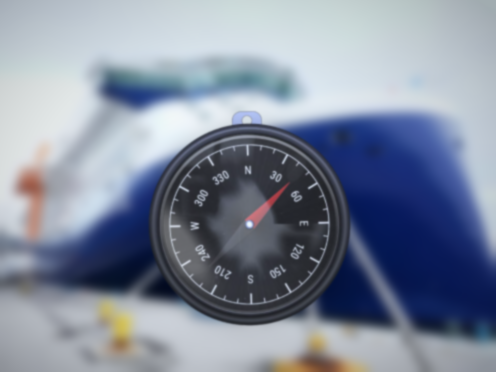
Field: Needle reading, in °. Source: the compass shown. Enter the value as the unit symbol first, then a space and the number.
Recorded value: ° 45
